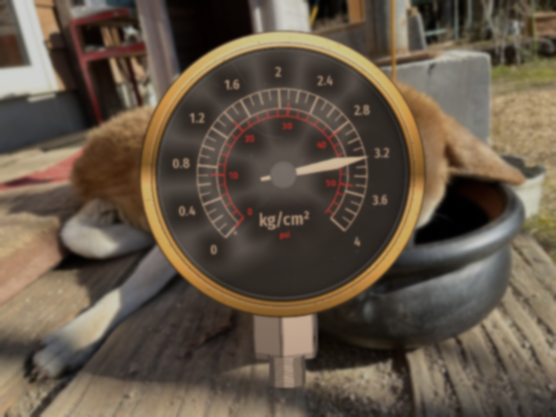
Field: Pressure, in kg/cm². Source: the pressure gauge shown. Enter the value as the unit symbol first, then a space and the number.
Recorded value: kg/cm² 3.2
